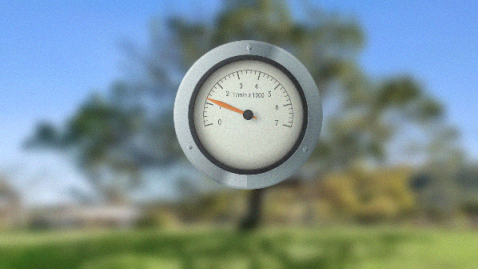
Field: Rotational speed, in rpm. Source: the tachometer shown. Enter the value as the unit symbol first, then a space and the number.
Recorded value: rpm 1200
